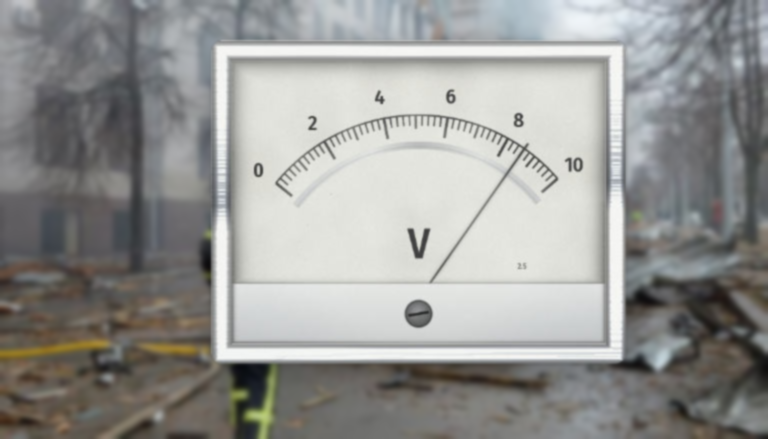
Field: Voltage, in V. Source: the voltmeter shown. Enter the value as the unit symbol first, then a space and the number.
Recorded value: V 8.6
